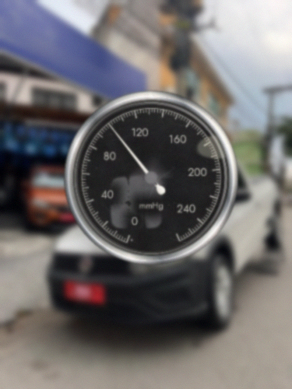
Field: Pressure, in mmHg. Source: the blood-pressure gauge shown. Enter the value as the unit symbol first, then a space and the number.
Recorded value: mmHg 100
